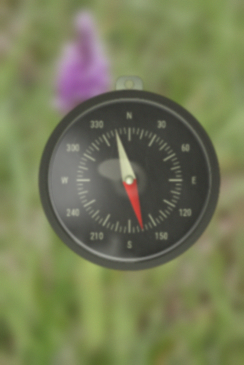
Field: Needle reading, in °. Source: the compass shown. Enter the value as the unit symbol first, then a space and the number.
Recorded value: ° 165
